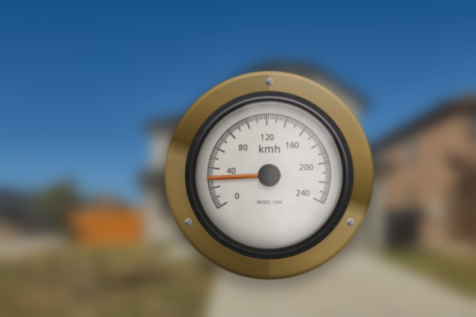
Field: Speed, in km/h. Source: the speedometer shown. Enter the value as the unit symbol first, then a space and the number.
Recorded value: km/h 30
